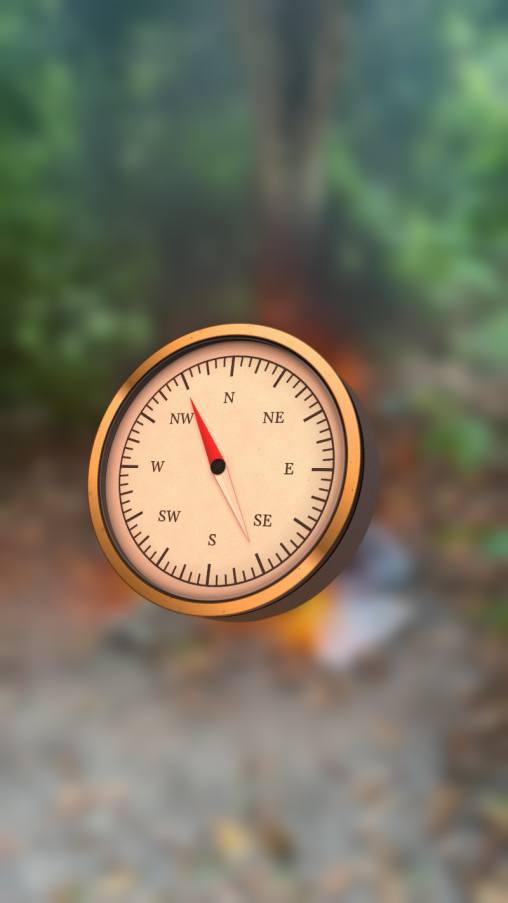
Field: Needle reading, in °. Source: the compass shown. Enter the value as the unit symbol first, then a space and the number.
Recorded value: ° 330
